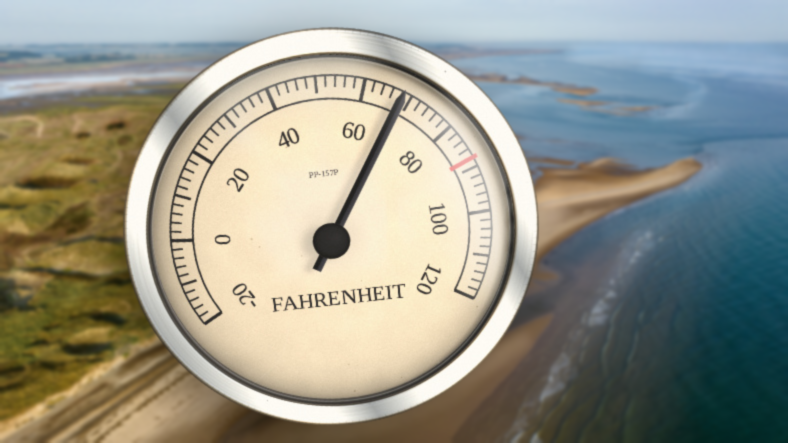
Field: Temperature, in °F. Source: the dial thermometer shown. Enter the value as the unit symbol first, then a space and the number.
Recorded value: °F 68
